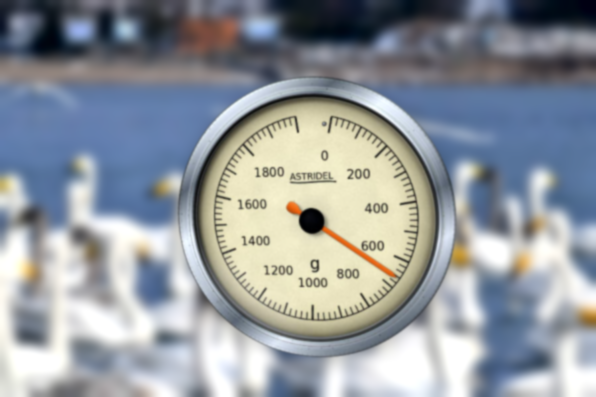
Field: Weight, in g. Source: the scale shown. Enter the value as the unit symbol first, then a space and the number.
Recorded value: g 660
